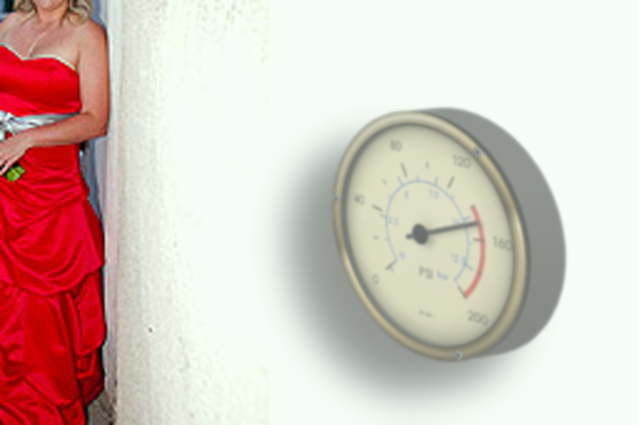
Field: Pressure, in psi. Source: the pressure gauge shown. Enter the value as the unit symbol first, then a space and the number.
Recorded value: psi 150
